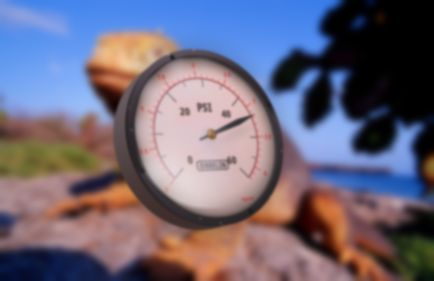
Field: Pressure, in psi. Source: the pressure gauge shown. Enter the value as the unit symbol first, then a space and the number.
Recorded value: psi 45
